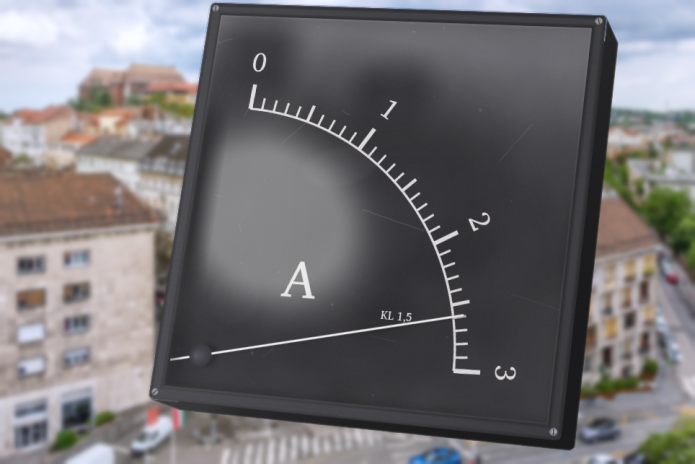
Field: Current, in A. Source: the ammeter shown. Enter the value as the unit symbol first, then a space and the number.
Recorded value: A 2.6
